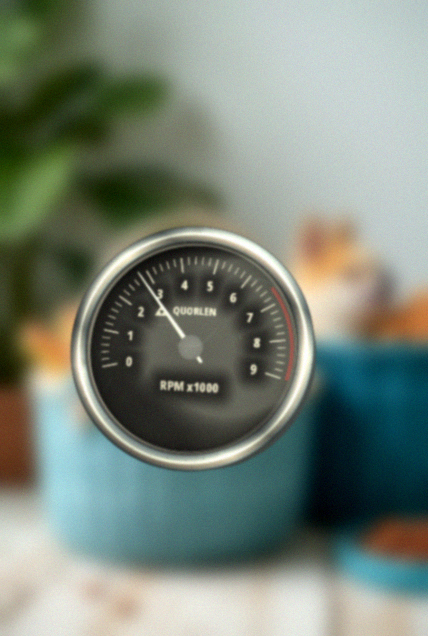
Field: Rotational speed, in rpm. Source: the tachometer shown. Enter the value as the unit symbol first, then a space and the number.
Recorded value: rpm 2800
